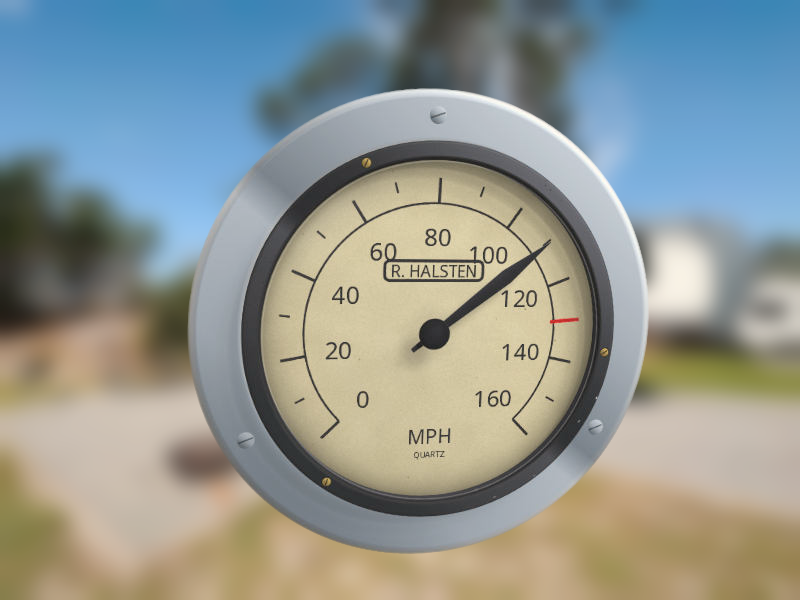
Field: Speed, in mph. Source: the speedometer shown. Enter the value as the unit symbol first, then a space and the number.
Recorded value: mph 110
